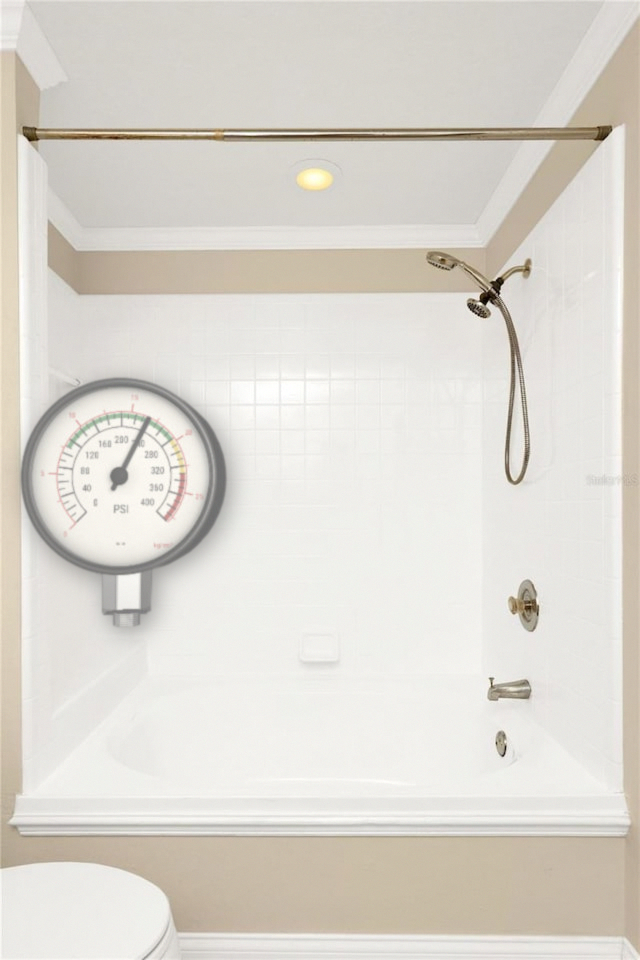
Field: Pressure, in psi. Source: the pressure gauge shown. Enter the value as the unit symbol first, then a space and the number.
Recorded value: psi 240
